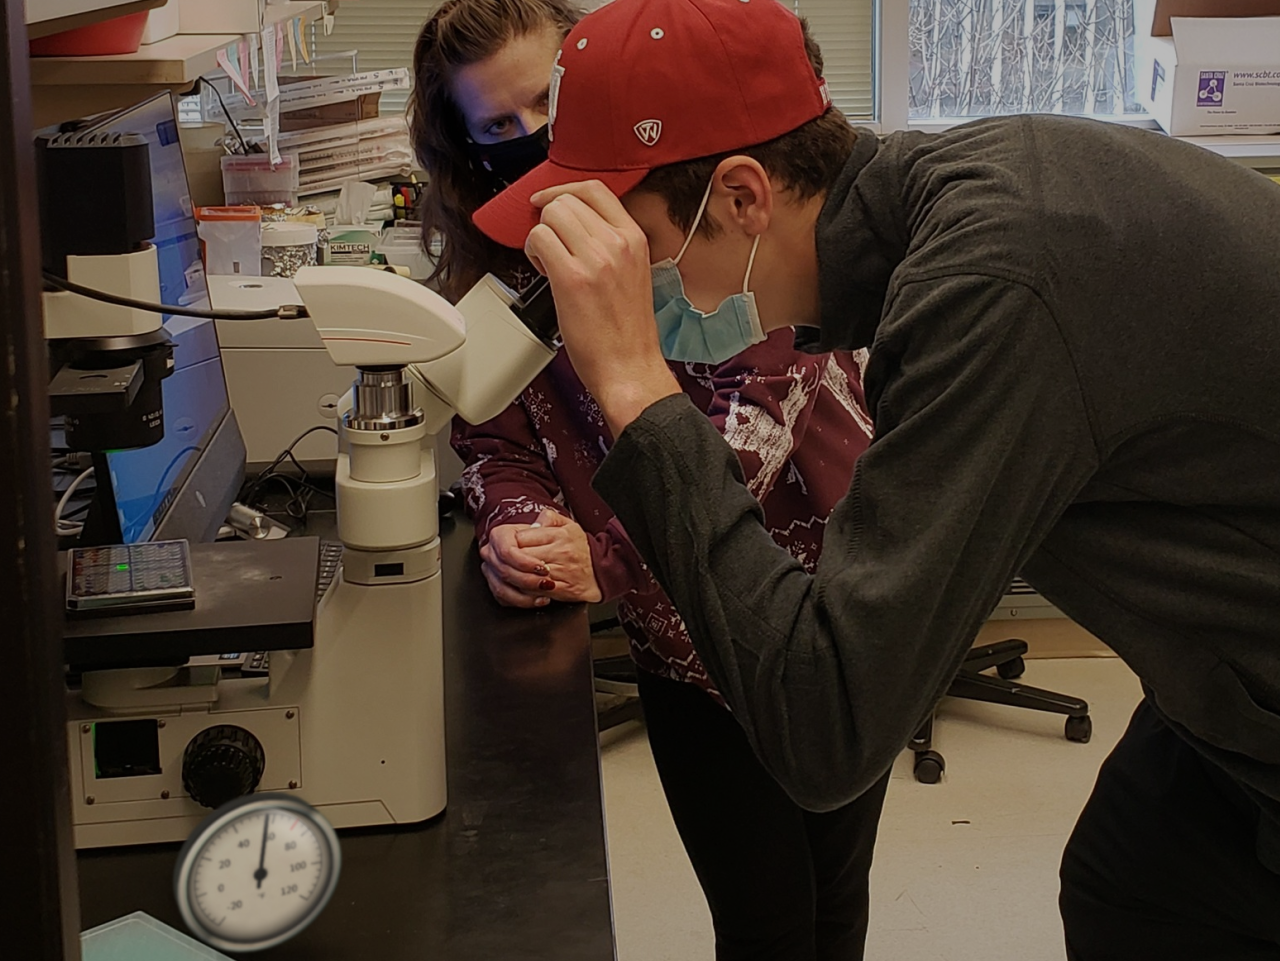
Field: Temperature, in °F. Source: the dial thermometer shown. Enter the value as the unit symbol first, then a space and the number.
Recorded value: °F 56
